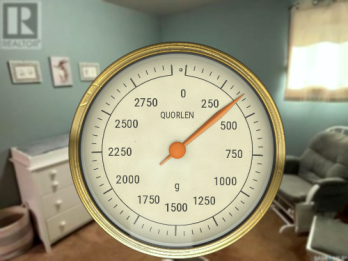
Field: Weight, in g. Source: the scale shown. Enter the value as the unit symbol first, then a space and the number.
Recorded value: g 375
